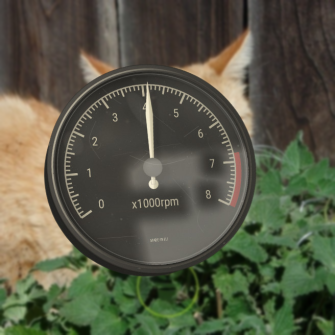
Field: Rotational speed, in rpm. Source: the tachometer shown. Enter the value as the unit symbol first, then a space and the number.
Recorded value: rpm 4100
